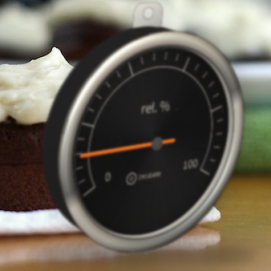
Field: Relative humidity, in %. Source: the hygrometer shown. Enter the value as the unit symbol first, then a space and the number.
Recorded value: % 12
